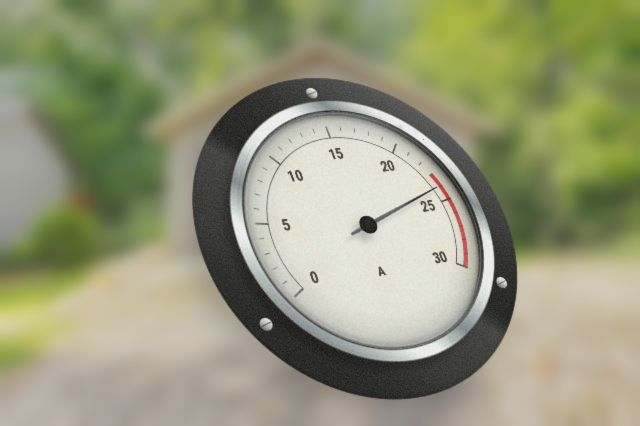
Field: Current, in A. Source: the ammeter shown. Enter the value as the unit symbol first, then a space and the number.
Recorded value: A 24
